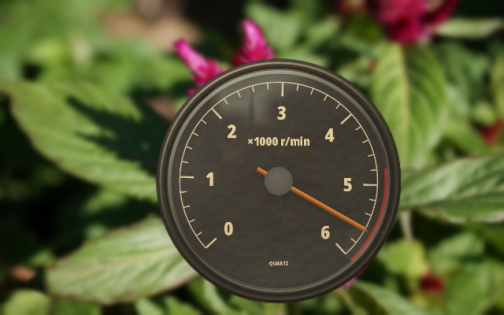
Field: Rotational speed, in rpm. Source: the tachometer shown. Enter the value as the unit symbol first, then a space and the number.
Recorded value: rpm 5600
